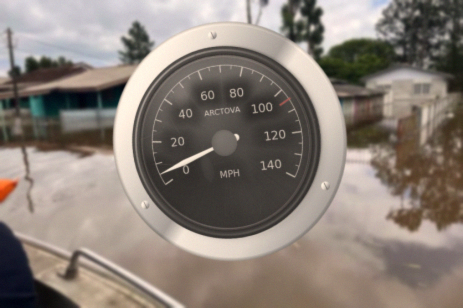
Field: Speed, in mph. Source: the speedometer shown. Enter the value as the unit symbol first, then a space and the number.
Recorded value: mph 5
